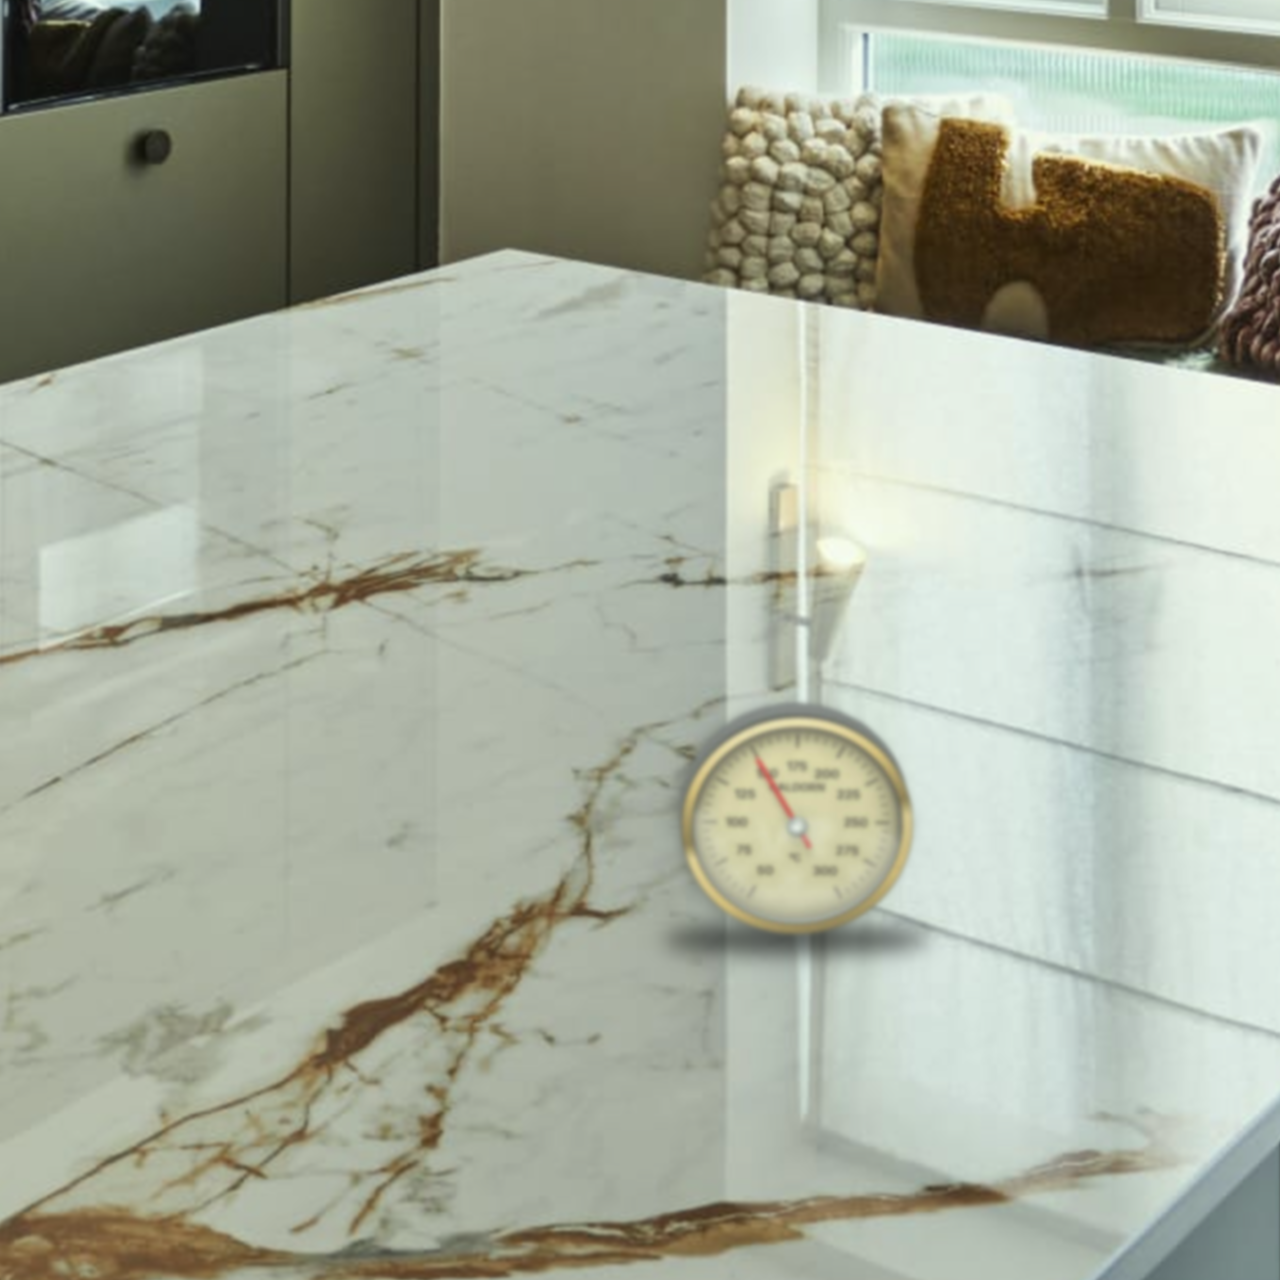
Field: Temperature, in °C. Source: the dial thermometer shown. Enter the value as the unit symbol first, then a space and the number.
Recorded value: °C 150
